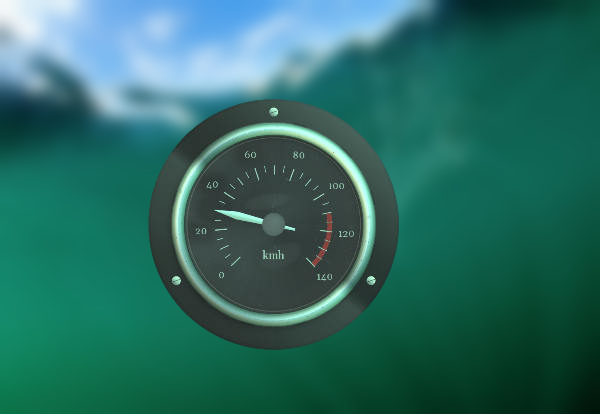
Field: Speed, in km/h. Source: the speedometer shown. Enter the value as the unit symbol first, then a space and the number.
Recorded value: km/h 30
